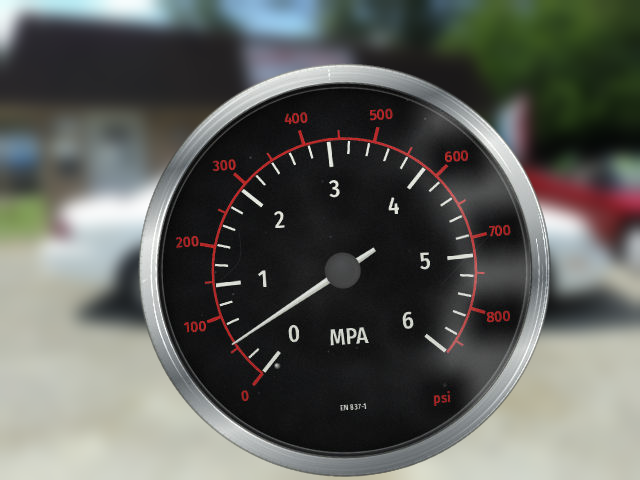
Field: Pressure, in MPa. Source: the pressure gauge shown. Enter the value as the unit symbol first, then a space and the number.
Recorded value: MPa 0.4
